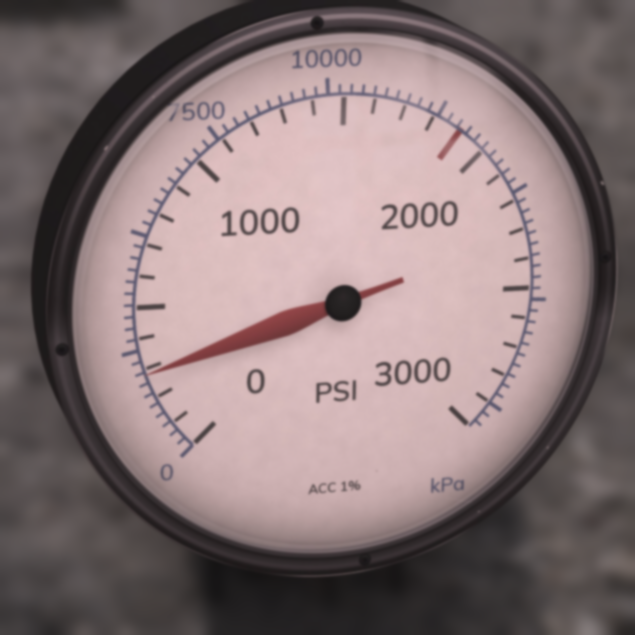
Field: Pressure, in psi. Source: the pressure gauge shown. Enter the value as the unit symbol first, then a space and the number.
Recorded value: psi 300
